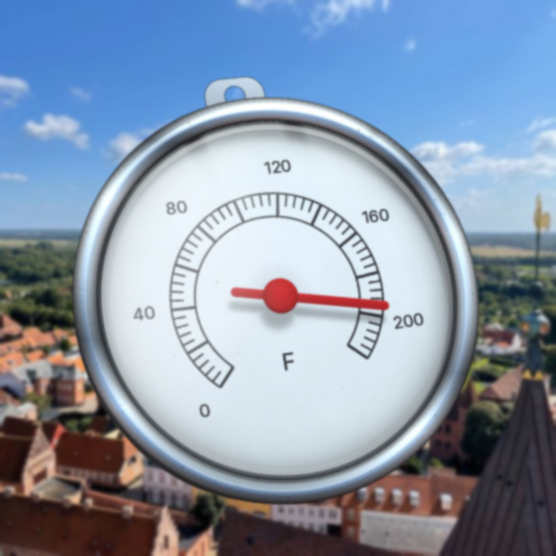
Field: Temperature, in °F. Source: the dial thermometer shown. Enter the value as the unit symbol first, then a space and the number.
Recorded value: °F 196
